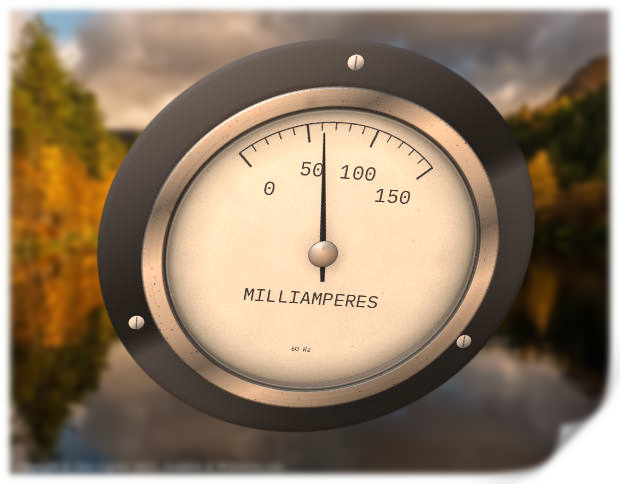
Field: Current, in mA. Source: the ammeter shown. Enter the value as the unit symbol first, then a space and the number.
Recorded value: mA 60
